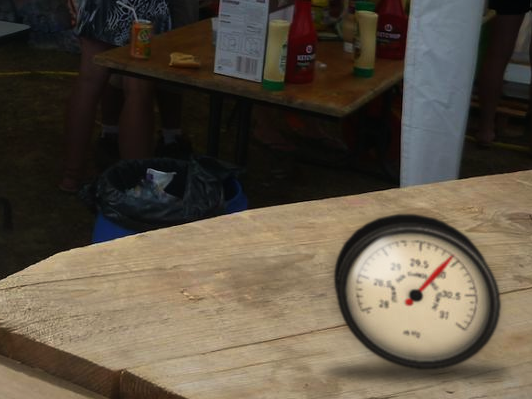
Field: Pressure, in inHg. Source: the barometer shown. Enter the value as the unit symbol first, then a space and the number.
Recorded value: inHg 29.9
